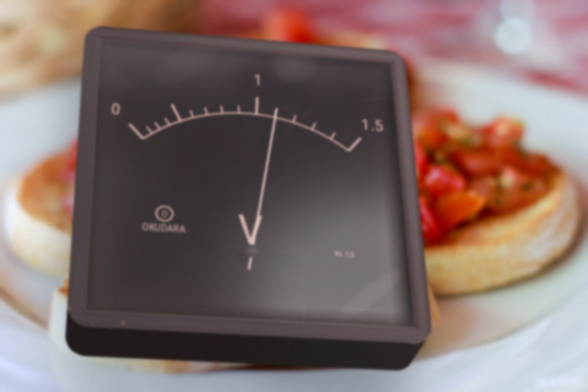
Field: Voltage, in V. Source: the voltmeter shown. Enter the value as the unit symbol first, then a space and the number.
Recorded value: V 1.1
